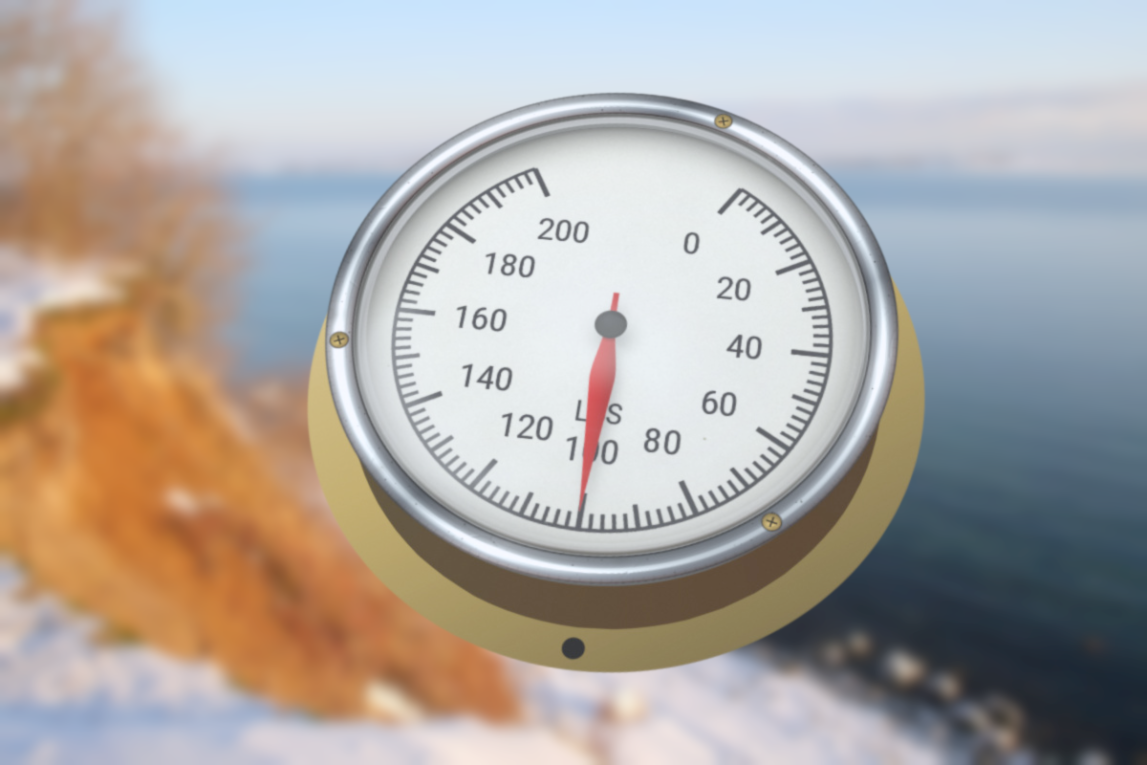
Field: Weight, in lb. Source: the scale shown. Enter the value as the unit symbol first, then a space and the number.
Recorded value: lb 100
